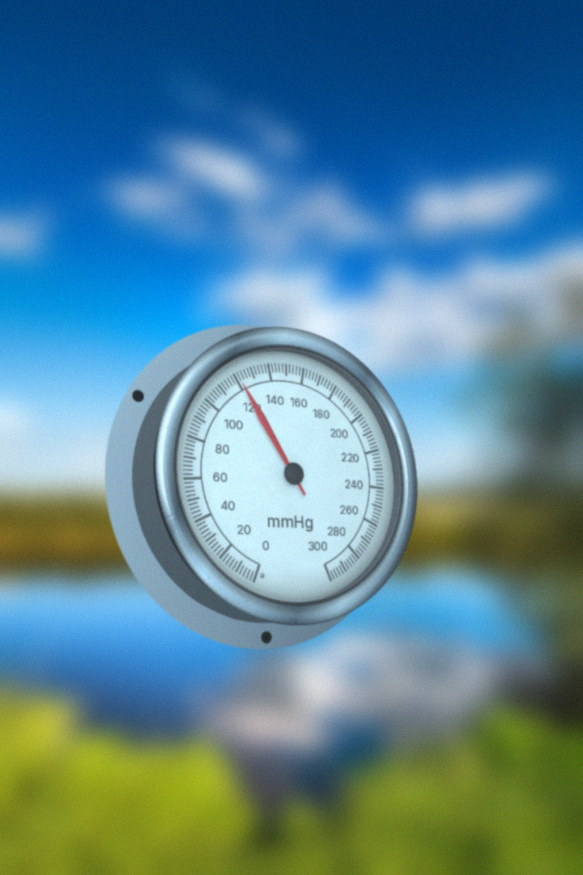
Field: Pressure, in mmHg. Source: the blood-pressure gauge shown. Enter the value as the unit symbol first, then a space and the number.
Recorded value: mmHg 120
